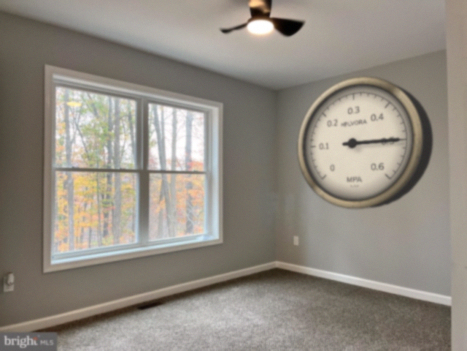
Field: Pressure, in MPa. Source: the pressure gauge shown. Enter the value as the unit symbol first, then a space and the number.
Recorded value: MPa 0.5
